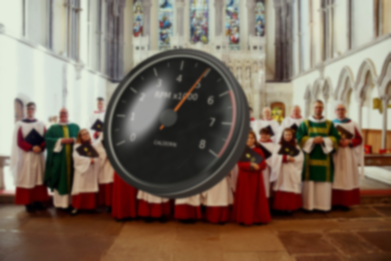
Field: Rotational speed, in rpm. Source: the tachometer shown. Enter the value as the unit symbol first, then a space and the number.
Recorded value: rpm 5000
